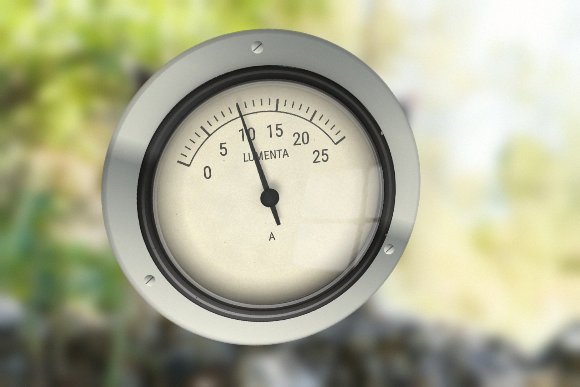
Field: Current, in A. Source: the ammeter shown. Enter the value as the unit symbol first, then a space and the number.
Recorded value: A 10
